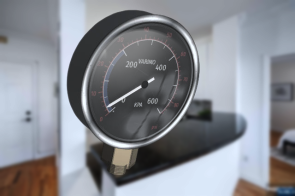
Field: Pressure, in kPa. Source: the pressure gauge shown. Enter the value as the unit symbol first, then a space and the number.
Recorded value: kPa 25
